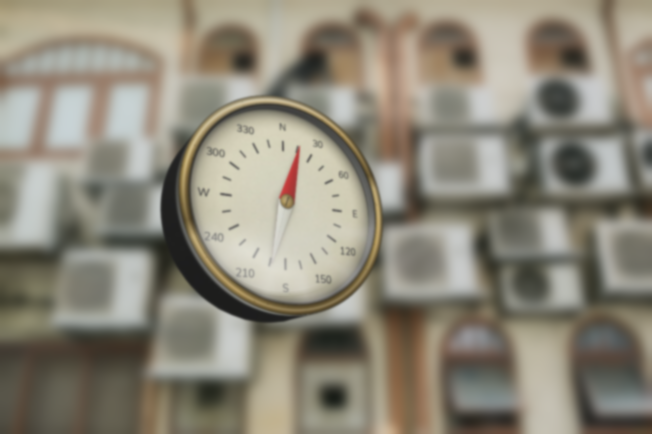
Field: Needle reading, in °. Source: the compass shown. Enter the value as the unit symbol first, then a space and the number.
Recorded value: ° 15
